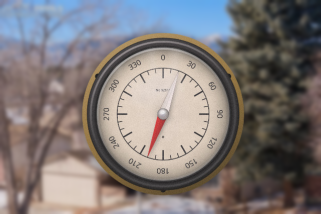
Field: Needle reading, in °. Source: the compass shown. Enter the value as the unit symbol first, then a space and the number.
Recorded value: ° 200
